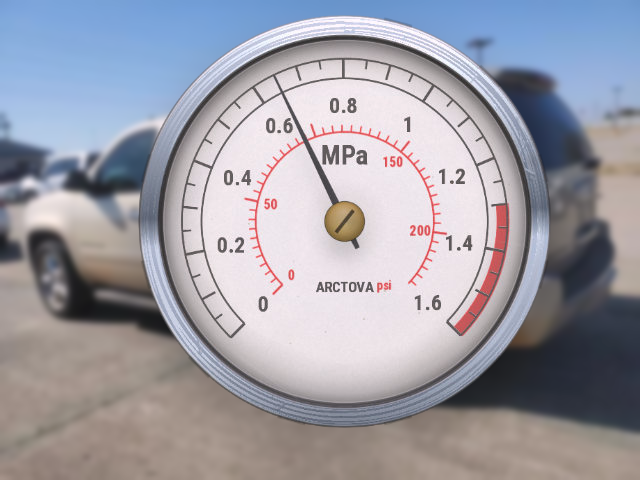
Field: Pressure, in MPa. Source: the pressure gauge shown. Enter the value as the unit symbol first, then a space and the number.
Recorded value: MPa 0.65
